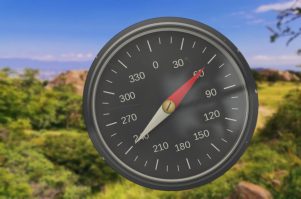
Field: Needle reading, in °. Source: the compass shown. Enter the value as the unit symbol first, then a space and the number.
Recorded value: ° 60
